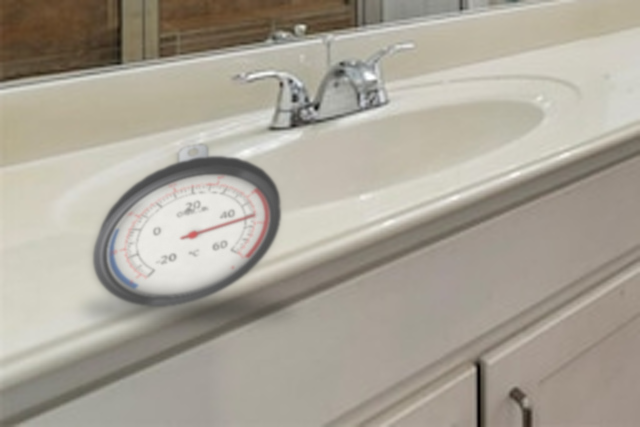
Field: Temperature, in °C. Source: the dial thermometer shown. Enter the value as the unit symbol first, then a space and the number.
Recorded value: °C 45
